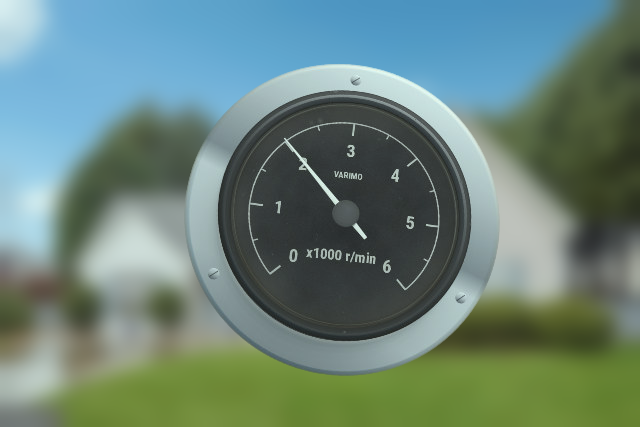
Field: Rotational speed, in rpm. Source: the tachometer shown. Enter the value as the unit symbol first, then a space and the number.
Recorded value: rpm 2000
